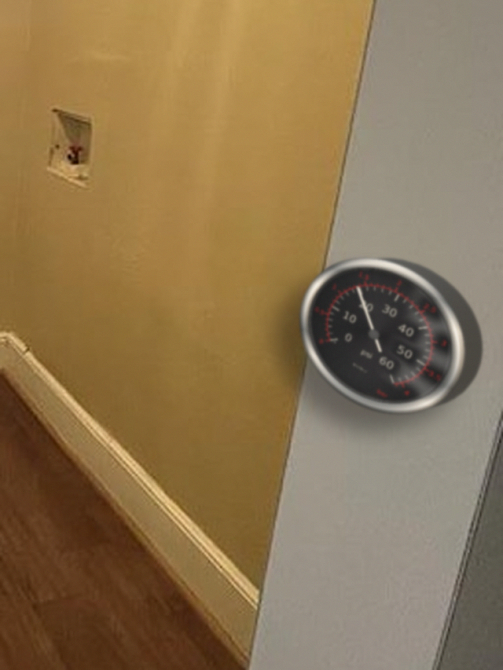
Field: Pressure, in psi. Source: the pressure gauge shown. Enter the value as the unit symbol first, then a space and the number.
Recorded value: psi 20
